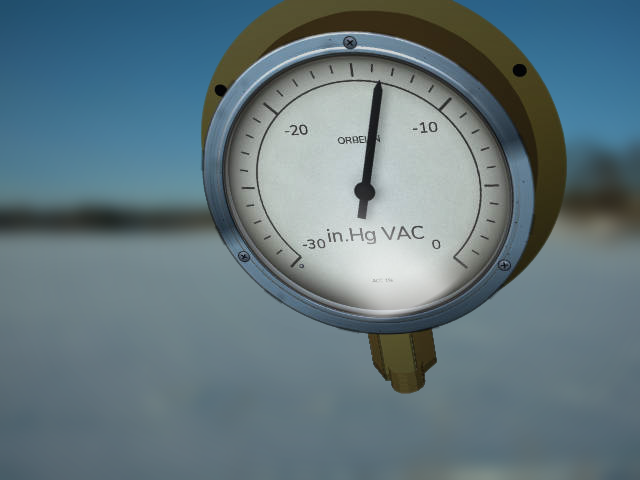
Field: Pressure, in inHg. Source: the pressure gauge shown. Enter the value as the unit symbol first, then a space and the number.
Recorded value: inHg -13.5
